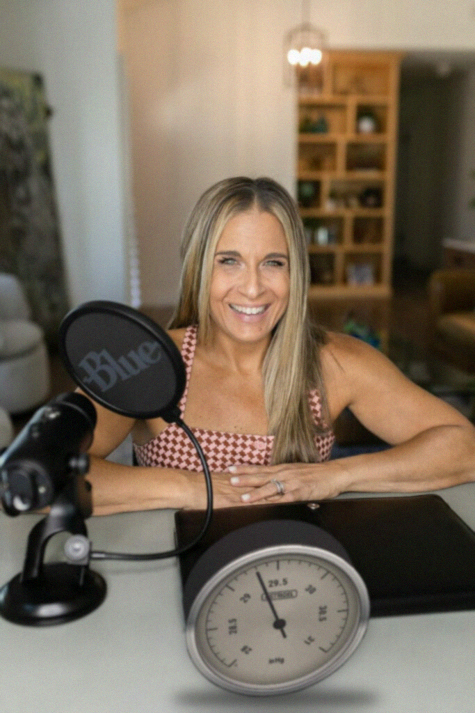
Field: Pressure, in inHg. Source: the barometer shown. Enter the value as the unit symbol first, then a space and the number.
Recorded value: inHg 29.3
